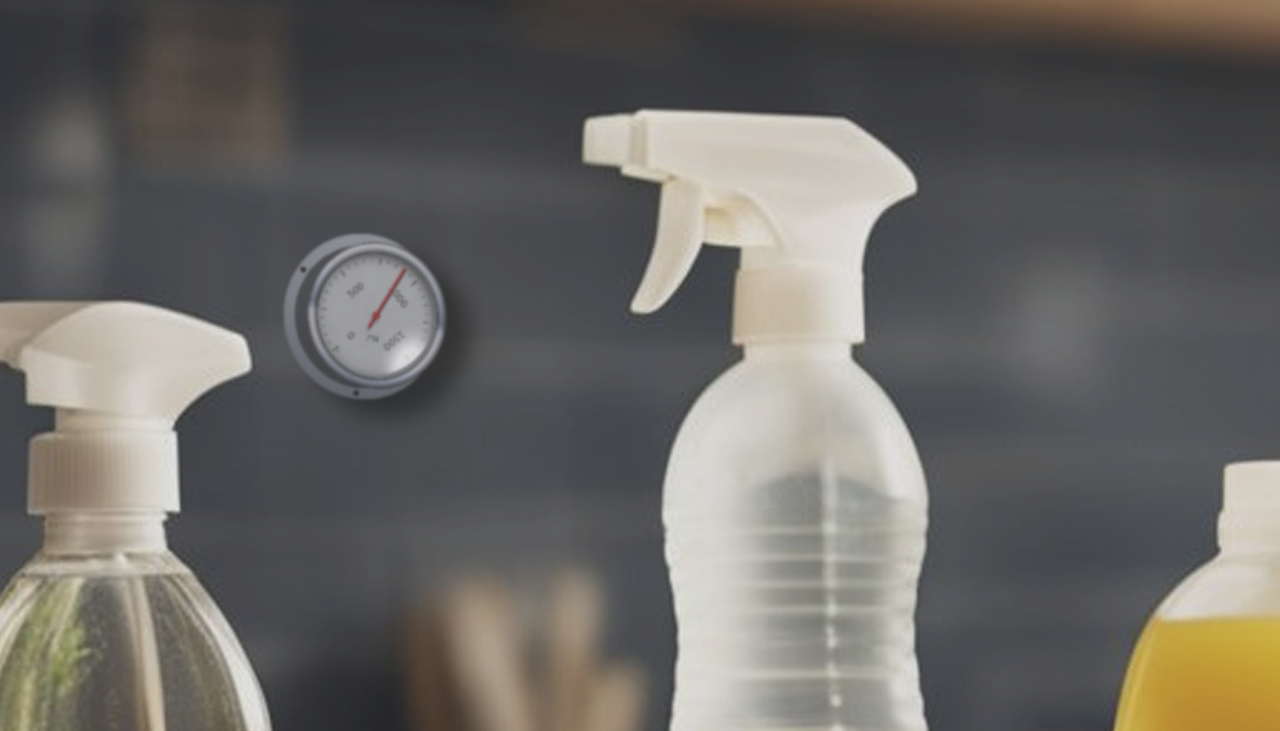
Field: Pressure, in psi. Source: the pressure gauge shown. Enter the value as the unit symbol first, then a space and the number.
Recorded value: psi 900
